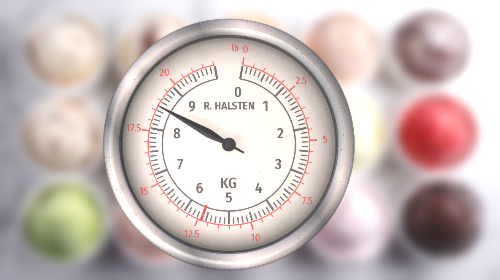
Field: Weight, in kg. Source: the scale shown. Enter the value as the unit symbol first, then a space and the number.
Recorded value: kg 8.5
